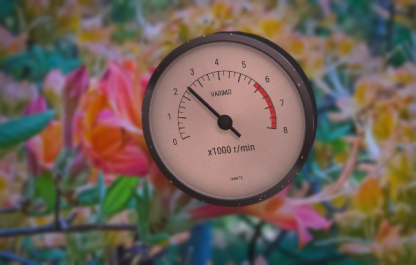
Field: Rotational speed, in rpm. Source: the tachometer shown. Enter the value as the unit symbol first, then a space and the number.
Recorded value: rpm 2500
